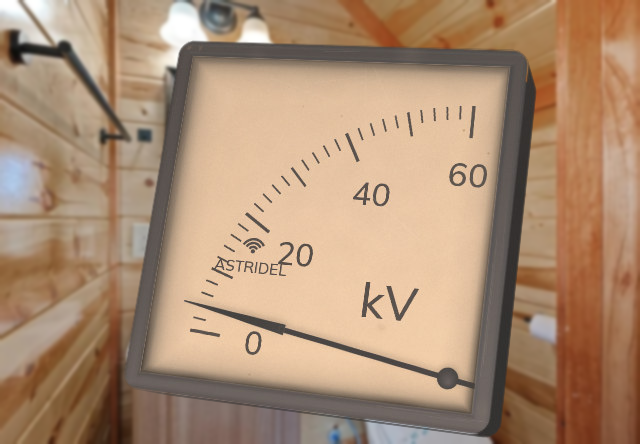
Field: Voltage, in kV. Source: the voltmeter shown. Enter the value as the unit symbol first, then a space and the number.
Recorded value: kV 4
